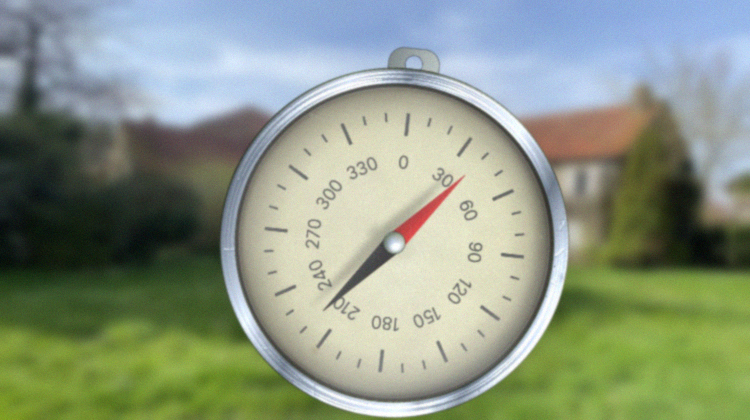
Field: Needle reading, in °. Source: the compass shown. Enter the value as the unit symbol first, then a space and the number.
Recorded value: ° 40
